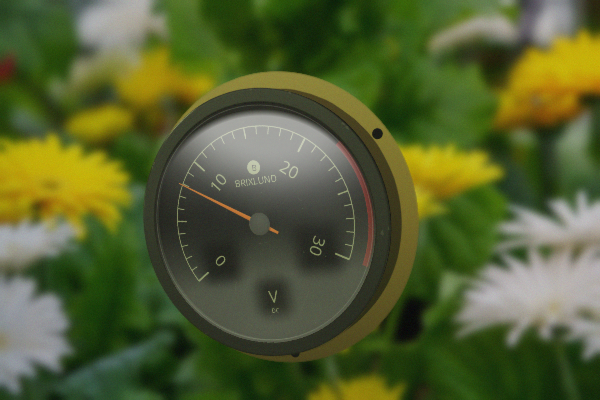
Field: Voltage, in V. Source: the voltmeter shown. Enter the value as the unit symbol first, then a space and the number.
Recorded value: V 8
